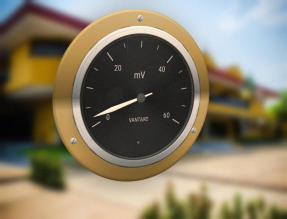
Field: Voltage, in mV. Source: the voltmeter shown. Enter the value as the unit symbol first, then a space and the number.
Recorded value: mV 2.5
